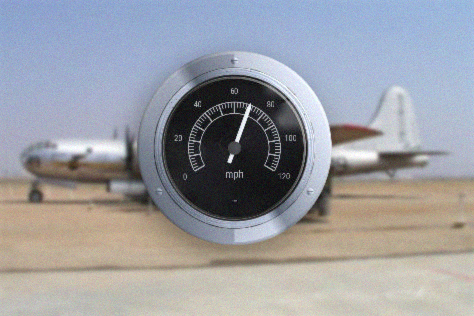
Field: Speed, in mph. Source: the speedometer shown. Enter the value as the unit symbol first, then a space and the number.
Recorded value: mph 70
